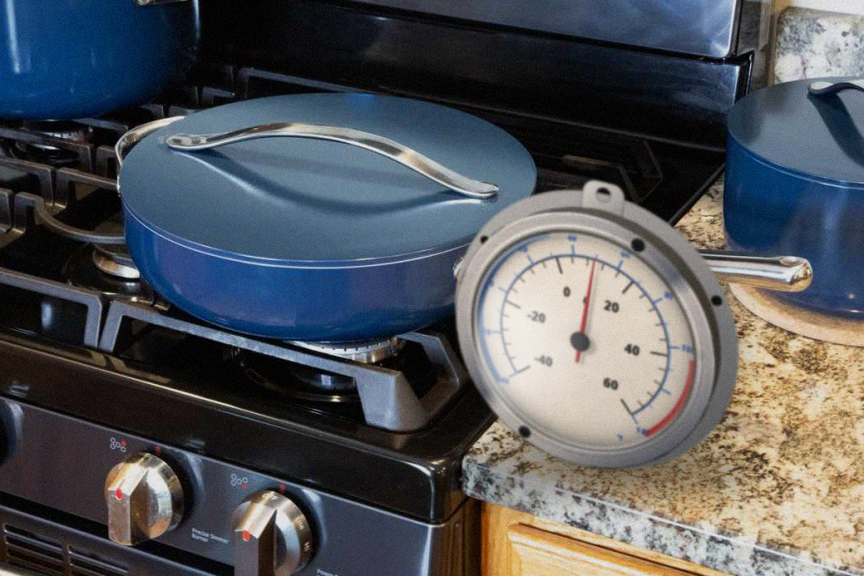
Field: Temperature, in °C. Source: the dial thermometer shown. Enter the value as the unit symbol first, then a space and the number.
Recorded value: °C 10
